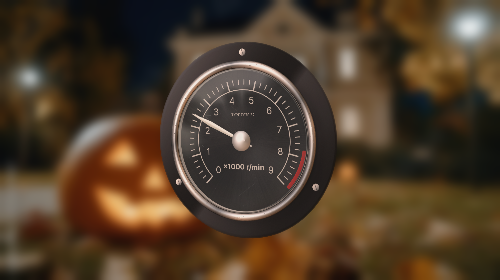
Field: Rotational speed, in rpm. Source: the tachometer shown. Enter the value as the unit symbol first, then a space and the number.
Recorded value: rpm 2400
